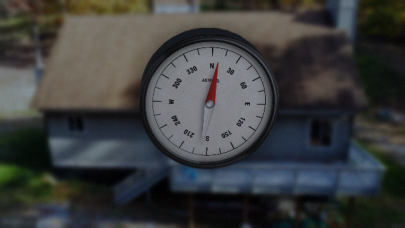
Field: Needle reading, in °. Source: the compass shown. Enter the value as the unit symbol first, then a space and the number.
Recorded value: ° 7.5
